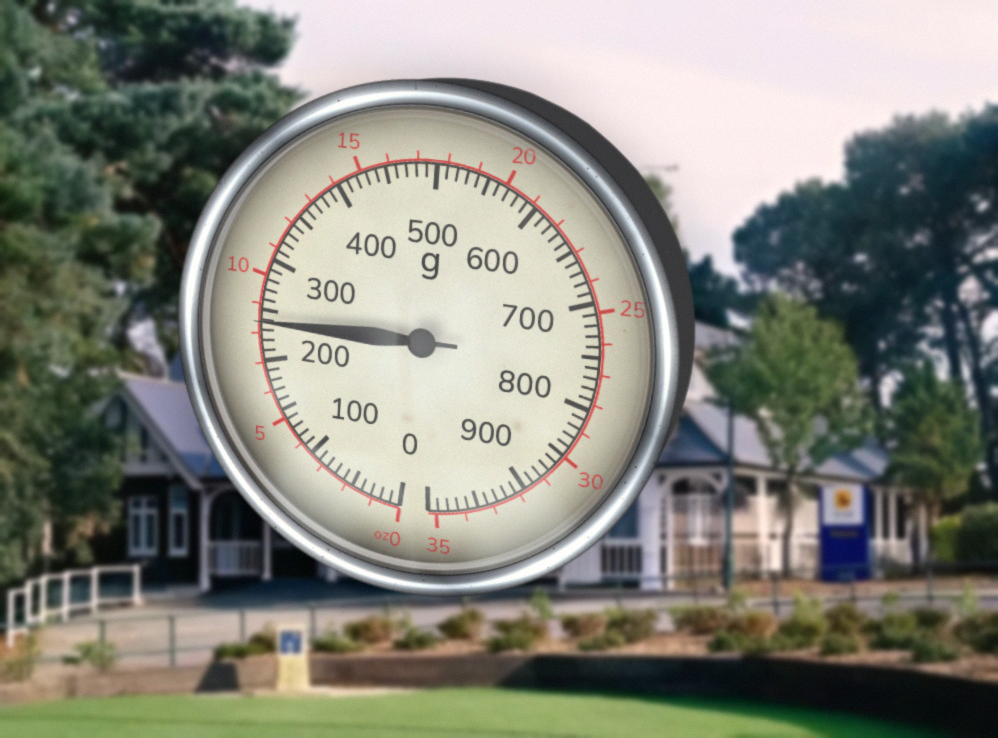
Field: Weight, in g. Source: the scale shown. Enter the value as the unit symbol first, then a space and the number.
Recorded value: g 240
